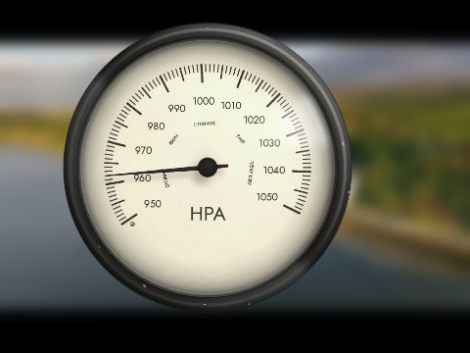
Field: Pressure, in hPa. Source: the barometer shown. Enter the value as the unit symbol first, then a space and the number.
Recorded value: hPa 962
